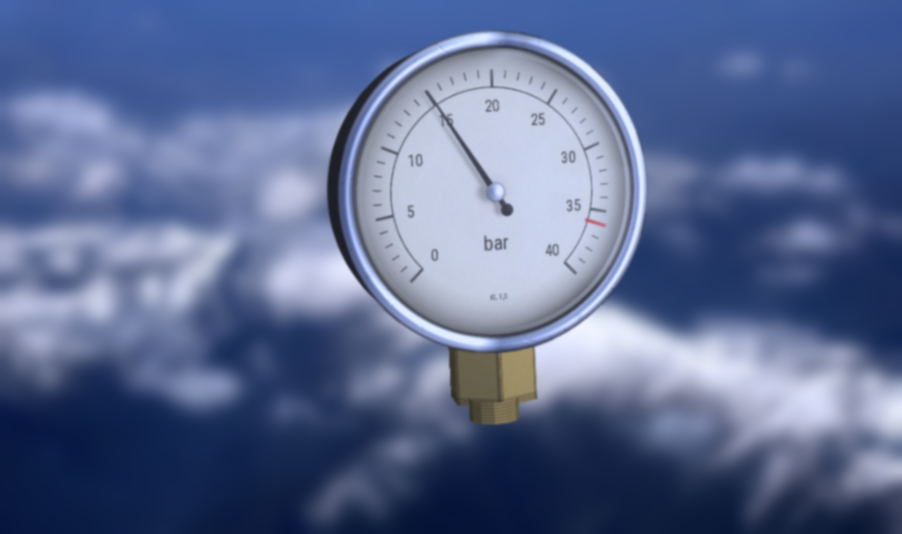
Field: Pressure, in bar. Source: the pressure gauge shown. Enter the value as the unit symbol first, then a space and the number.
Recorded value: bar 15
